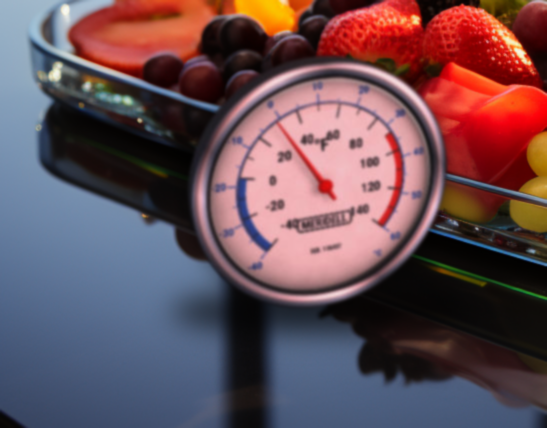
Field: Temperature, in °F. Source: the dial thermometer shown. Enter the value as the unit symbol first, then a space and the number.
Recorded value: °F 30
